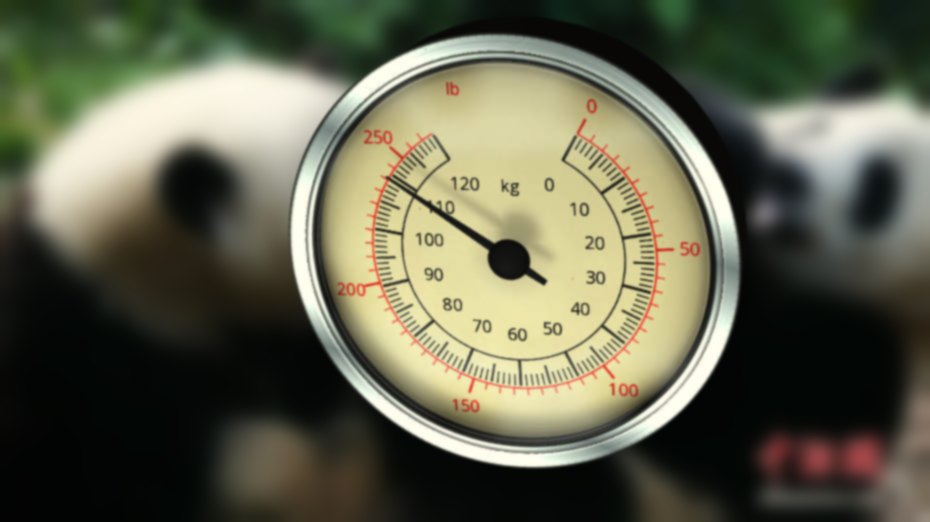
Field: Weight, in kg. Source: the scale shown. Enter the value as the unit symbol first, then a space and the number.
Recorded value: kg 110
